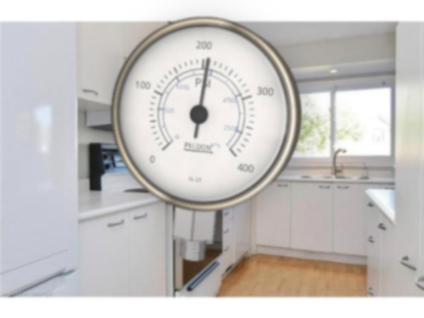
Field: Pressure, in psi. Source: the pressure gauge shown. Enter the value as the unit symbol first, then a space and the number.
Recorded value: psi 210
